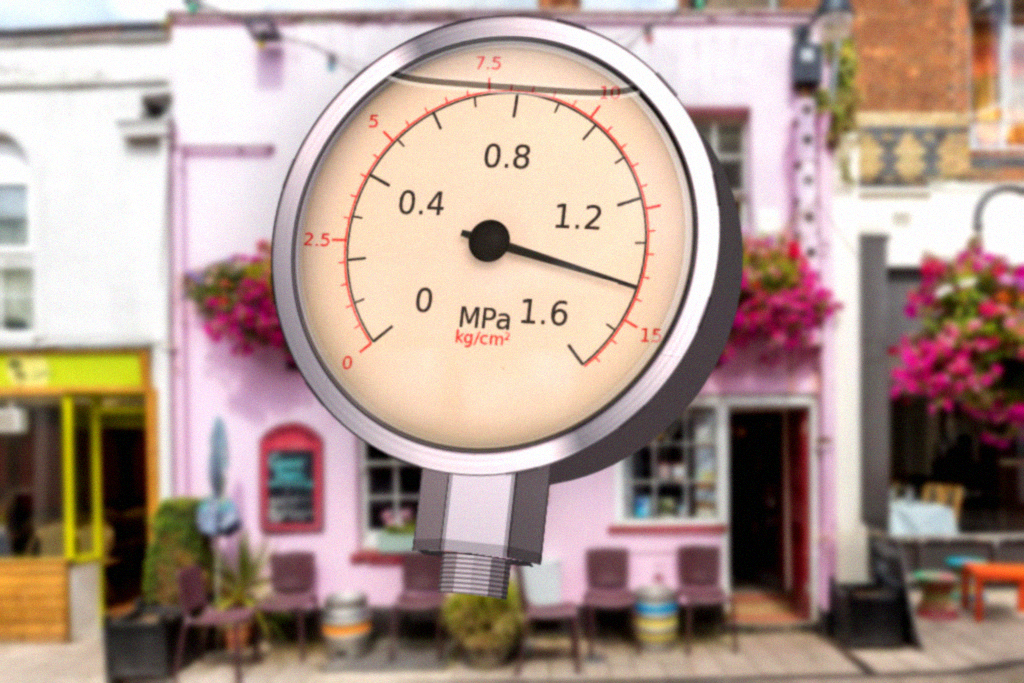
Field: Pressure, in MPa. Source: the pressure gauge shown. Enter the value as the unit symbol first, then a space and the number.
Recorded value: MPa 1.4
